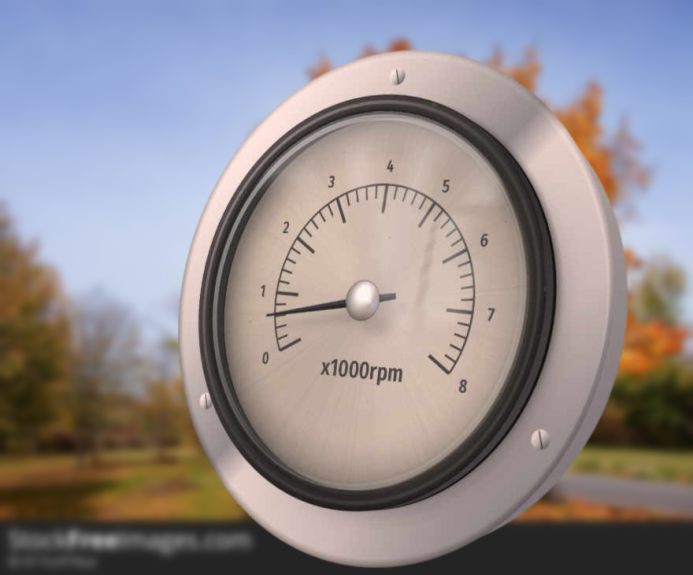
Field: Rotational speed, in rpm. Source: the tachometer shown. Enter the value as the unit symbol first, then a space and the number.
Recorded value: rpm 600
